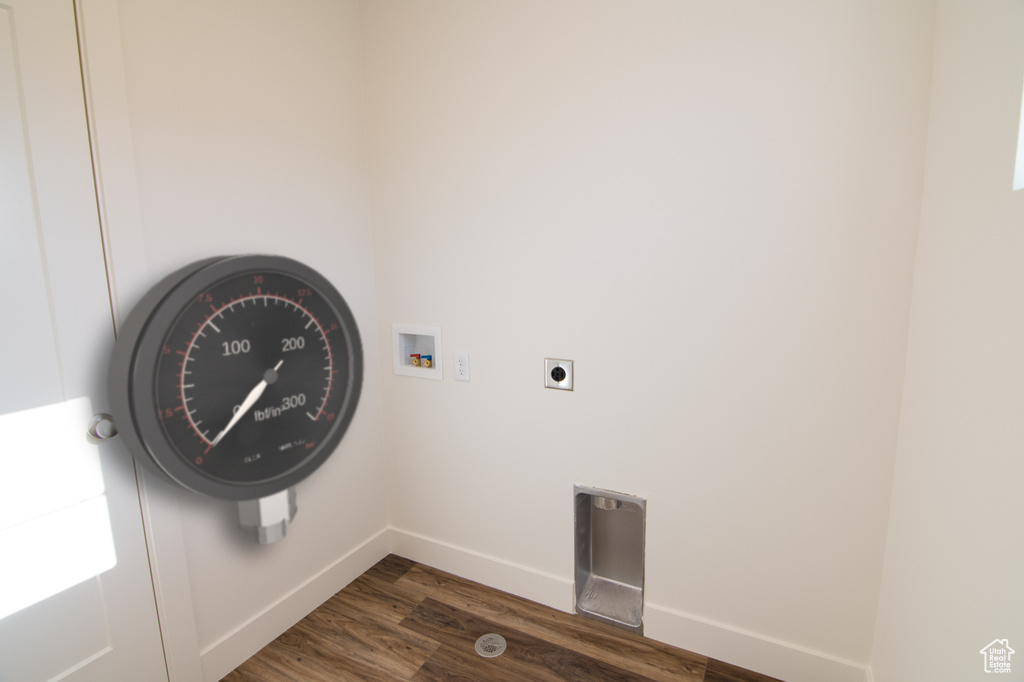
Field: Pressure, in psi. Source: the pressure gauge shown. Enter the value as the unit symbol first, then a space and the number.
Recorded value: psi 0
